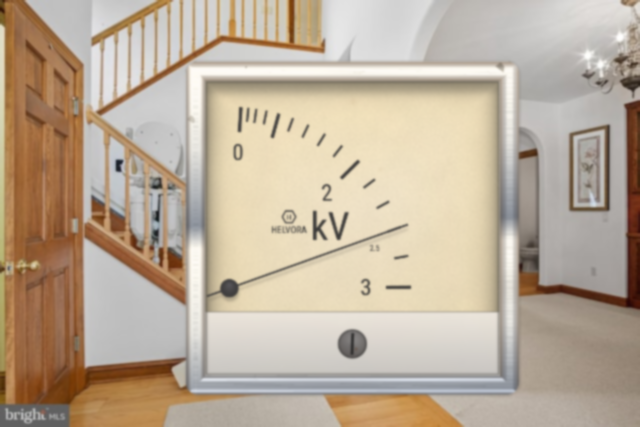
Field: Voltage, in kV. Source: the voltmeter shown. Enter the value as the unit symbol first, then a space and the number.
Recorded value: kV 2.6
